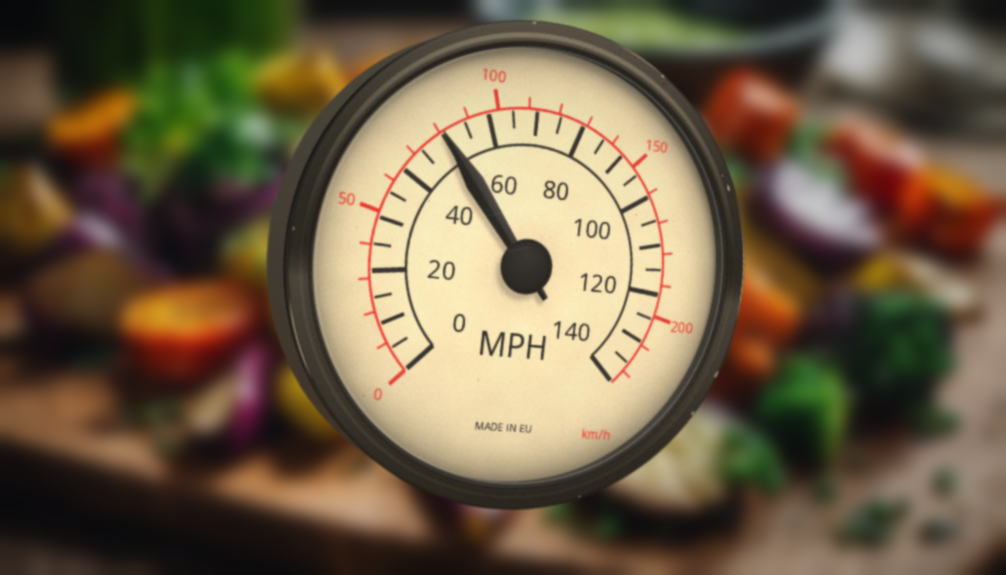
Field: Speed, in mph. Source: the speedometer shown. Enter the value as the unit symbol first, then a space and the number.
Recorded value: mph 50
